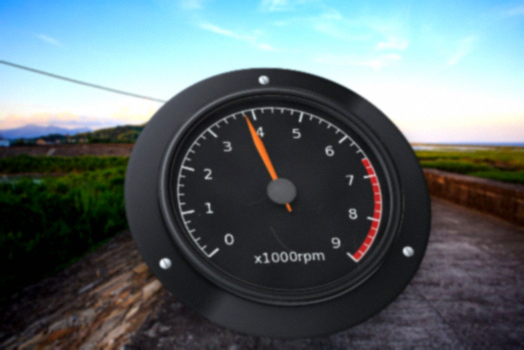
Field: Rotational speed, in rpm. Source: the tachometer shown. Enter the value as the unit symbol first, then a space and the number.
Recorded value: rpm 3800
